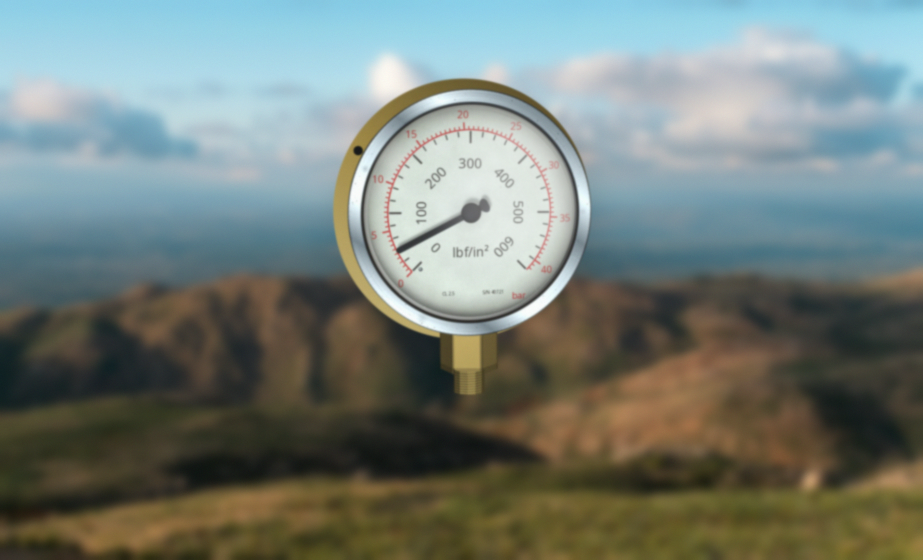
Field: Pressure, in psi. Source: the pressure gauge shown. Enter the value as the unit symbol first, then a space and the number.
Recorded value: psi 40
